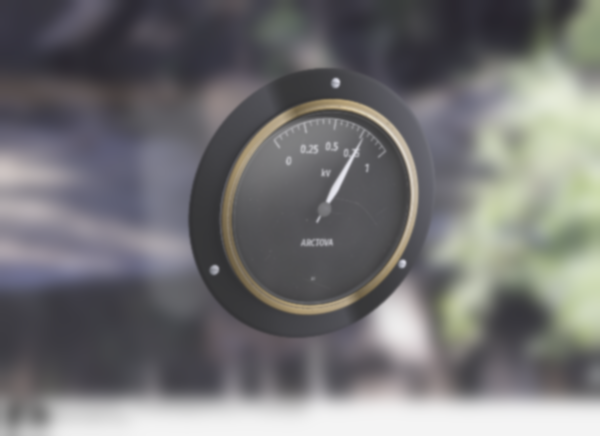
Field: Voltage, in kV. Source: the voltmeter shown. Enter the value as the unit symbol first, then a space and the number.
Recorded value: kV 0.75
